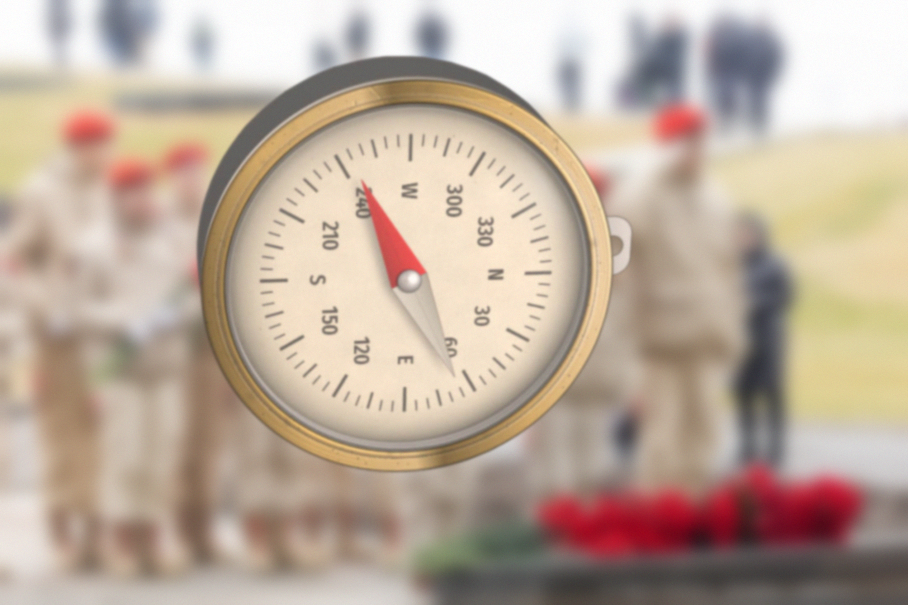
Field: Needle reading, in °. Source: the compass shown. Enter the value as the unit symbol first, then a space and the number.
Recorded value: ° 245
